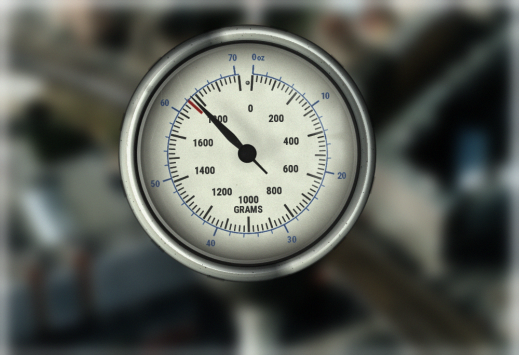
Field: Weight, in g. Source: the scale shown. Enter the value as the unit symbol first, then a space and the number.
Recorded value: g 1780
